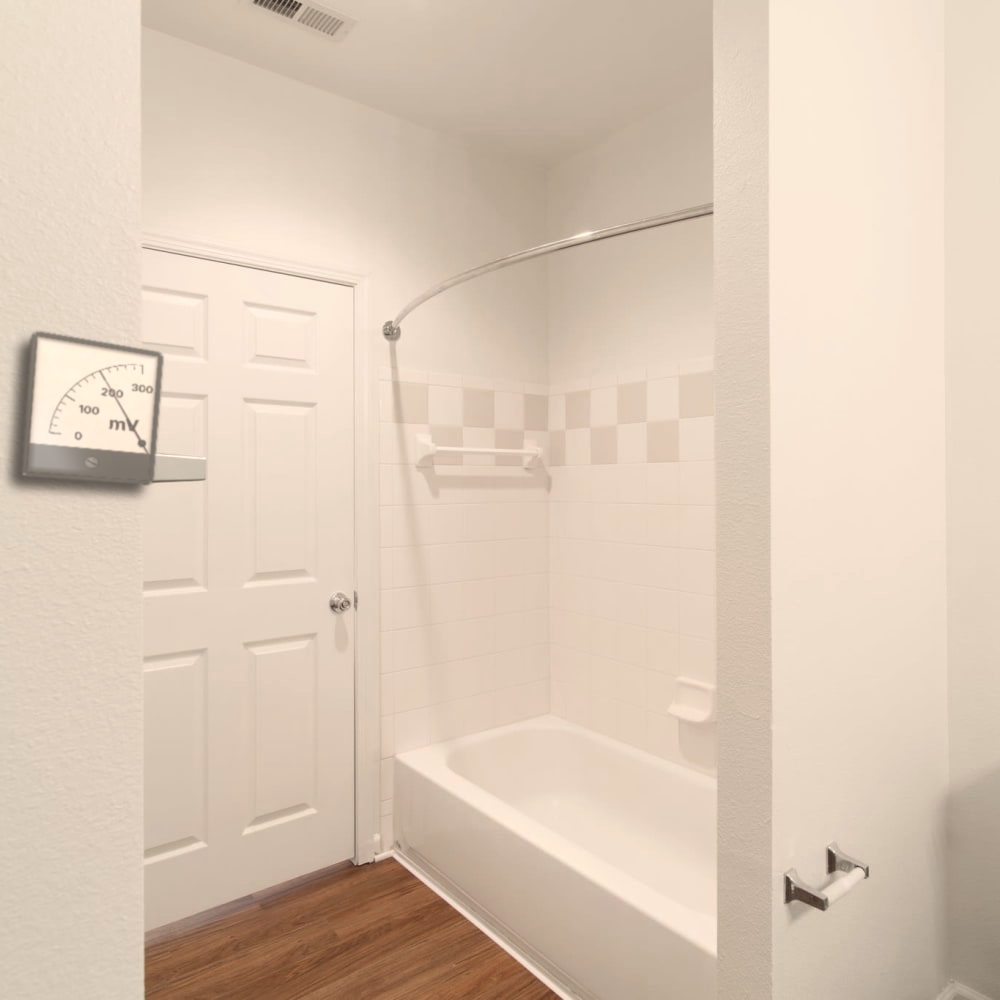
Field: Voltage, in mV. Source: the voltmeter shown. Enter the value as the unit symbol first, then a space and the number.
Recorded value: mV 200
